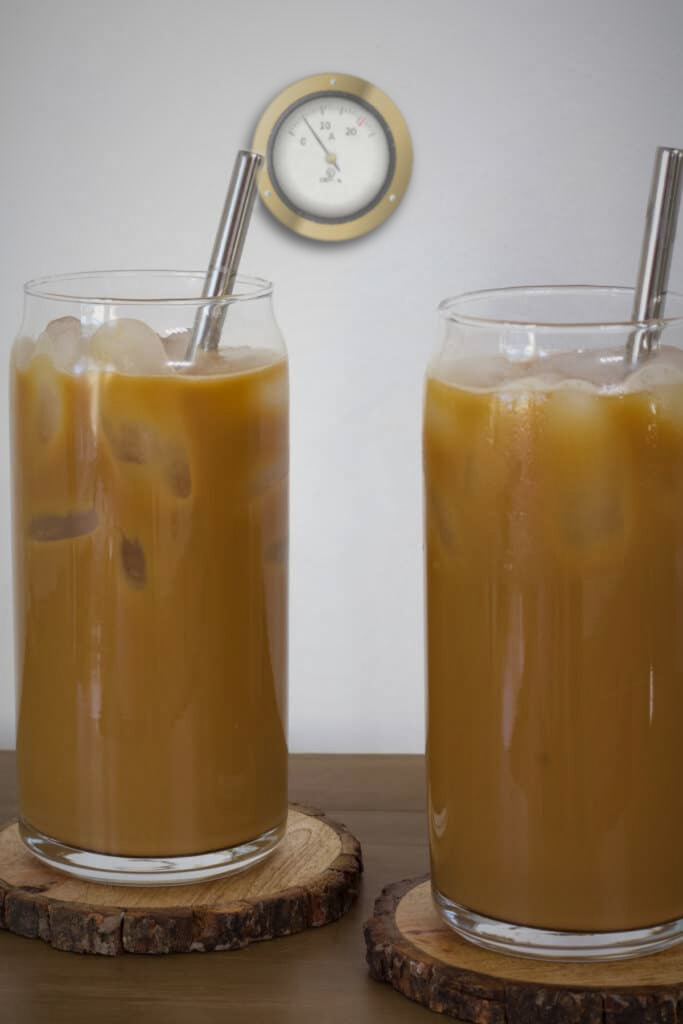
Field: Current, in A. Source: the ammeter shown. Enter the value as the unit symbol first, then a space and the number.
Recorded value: A 5
